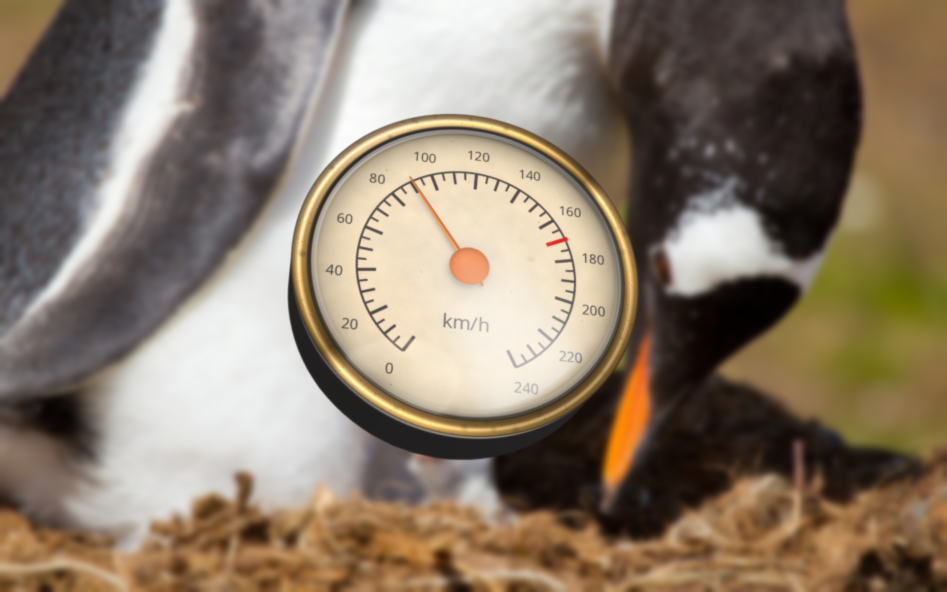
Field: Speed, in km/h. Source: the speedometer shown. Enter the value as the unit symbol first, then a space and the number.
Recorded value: km/h 90
